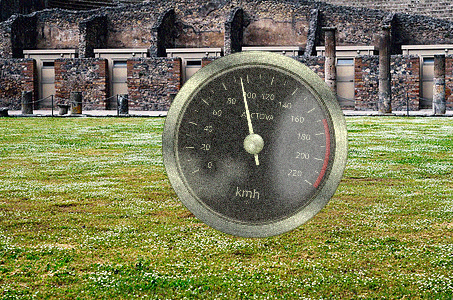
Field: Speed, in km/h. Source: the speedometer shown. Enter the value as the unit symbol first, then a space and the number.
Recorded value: km/h 95
